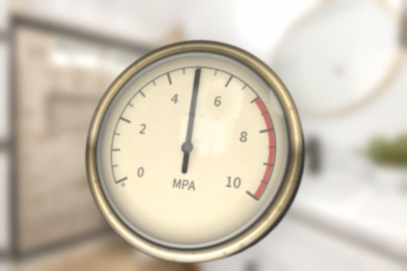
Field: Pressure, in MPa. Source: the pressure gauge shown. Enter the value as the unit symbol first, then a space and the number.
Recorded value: MPa 5
